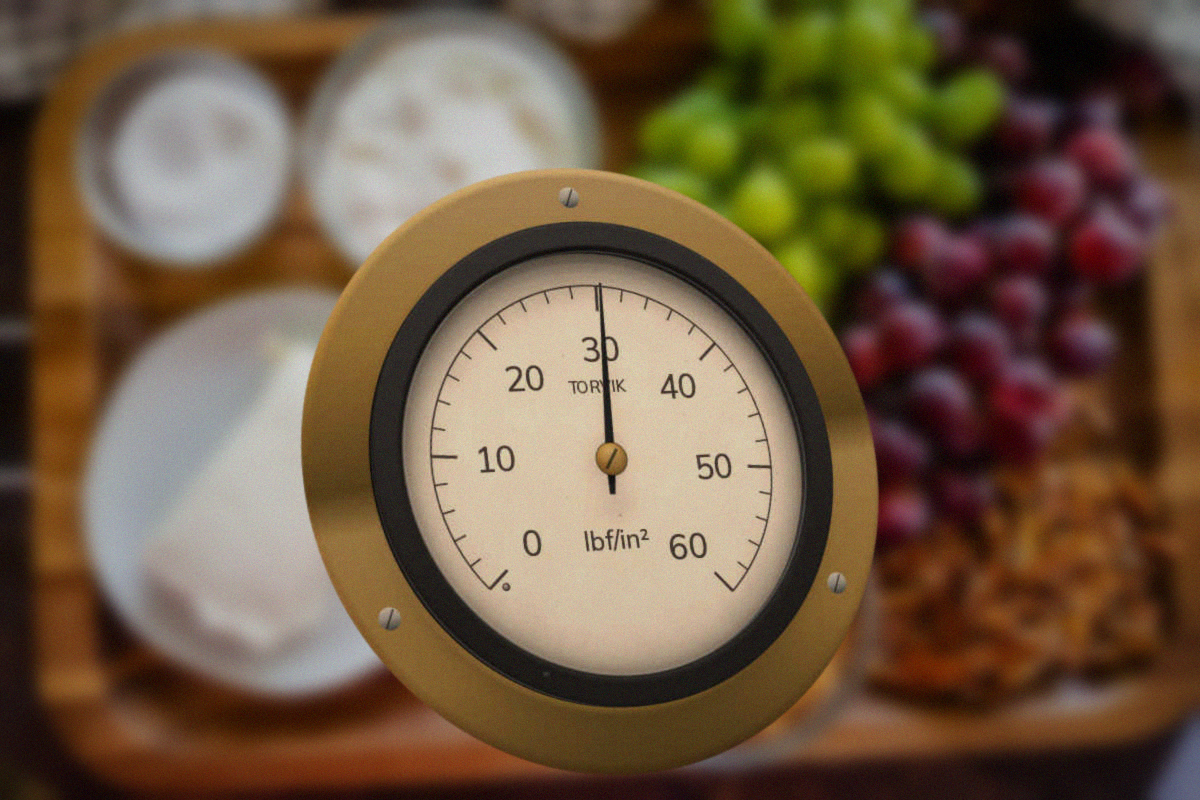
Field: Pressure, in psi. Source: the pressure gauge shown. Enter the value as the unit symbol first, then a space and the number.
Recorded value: psi 30
